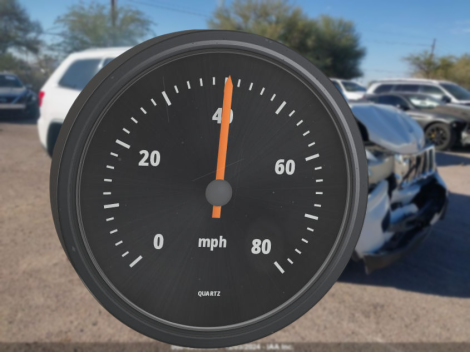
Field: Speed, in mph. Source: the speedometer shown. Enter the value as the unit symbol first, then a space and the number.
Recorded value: mph 40
